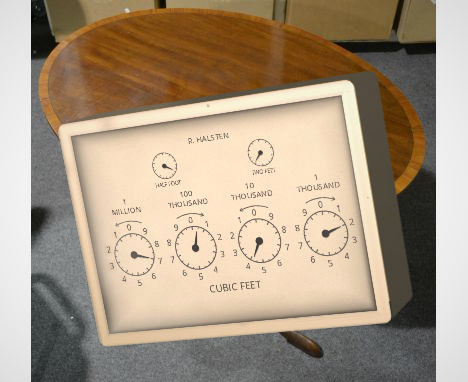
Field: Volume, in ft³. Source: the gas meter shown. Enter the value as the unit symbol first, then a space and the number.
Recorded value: ft³ 704200
